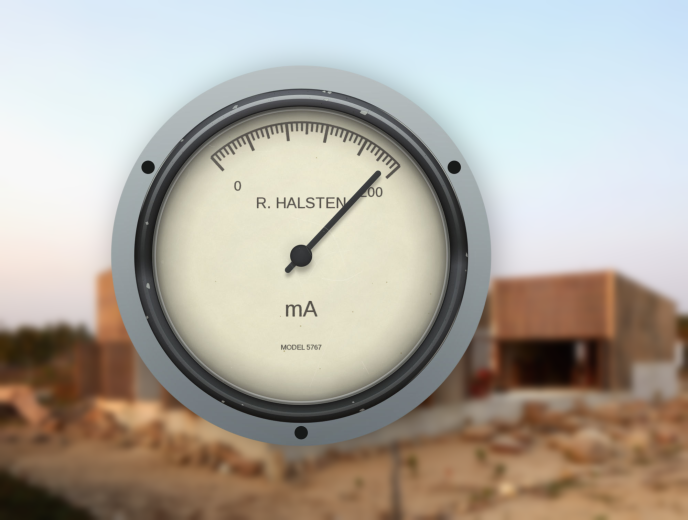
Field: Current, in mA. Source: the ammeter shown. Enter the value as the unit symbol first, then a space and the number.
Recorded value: mA 190
